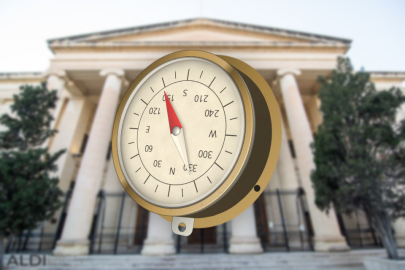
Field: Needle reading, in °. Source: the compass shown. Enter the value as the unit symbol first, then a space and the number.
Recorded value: ° 150
